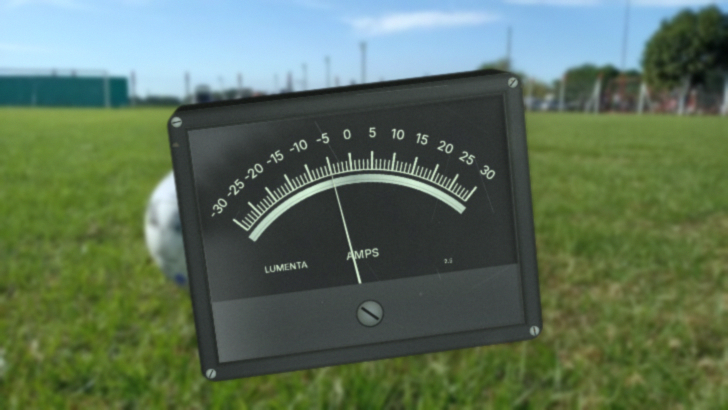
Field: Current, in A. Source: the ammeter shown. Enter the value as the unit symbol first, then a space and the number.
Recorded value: A -5
